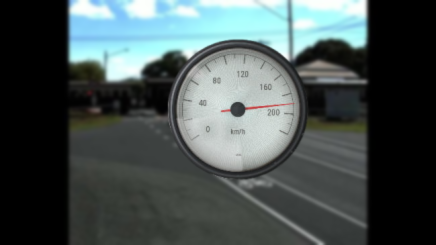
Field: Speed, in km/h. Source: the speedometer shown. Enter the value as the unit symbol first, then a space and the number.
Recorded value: km/h 190
